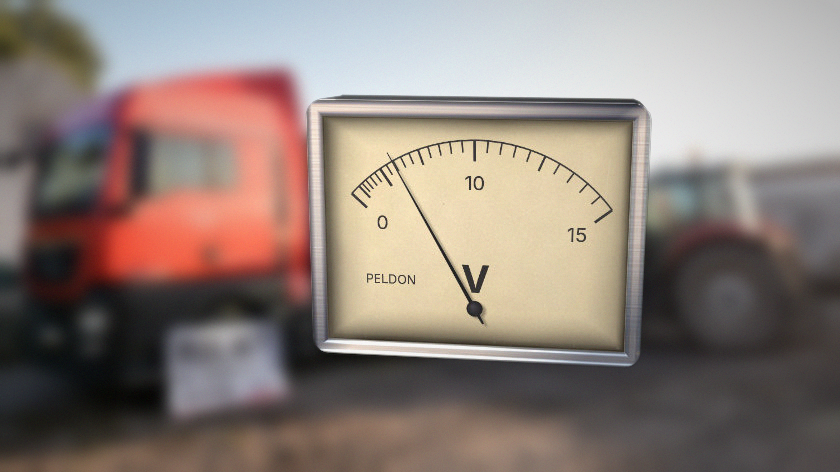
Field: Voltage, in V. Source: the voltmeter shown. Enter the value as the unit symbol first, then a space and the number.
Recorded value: V 6
